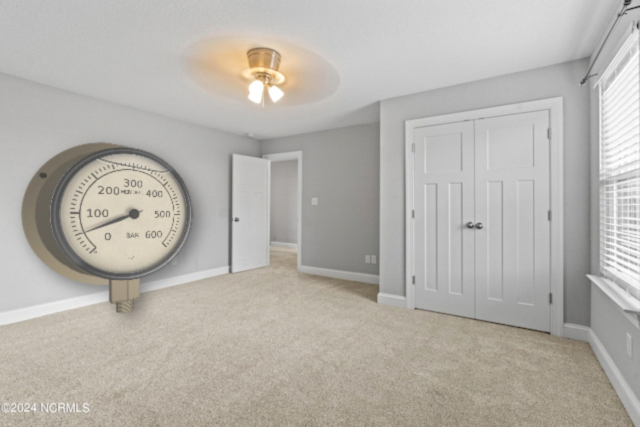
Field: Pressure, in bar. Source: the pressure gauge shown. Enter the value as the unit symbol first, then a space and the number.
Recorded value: bar 50
